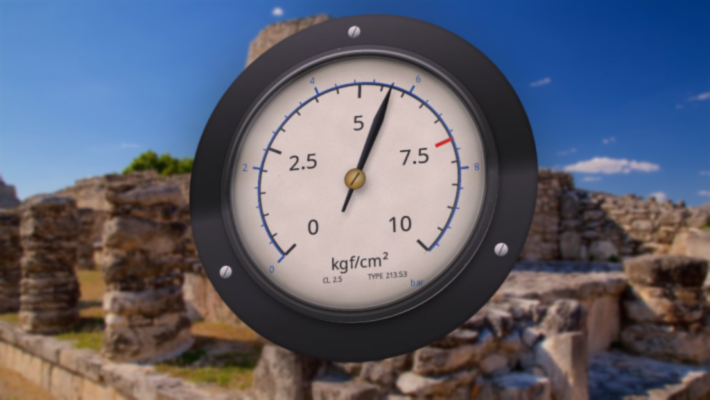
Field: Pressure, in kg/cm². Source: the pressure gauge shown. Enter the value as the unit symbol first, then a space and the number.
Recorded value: kg/cm² 5.75
